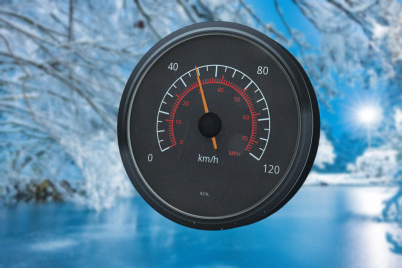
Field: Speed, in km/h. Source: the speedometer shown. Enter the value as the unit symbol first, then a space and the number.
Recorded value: km/h 50
